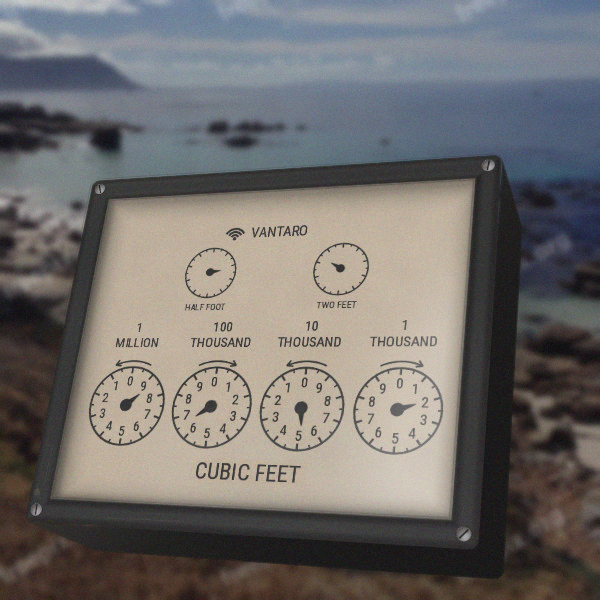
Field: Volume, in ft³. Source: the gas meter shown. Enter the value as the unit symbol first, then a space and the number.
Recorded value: ft³ 865200
